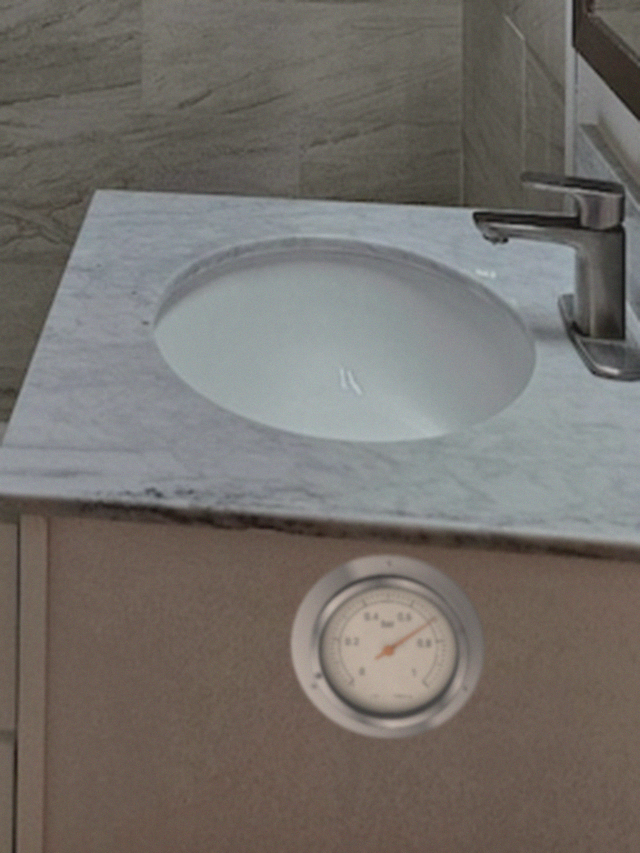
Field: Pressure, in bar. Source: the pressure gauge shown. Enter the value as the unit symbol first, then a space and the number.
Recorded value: bar 0.7
